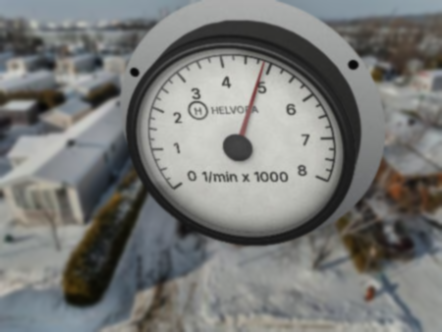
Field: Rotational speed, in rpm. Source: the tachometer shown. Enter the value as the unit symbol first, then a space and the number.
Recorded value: rpm 4875
